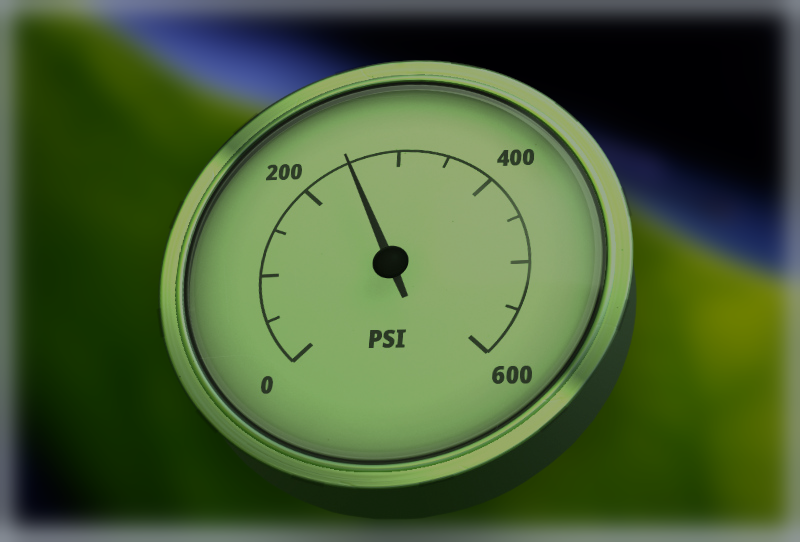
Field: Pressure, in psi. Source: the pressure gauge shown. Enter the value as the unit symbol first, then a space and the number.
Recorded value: psi 250
